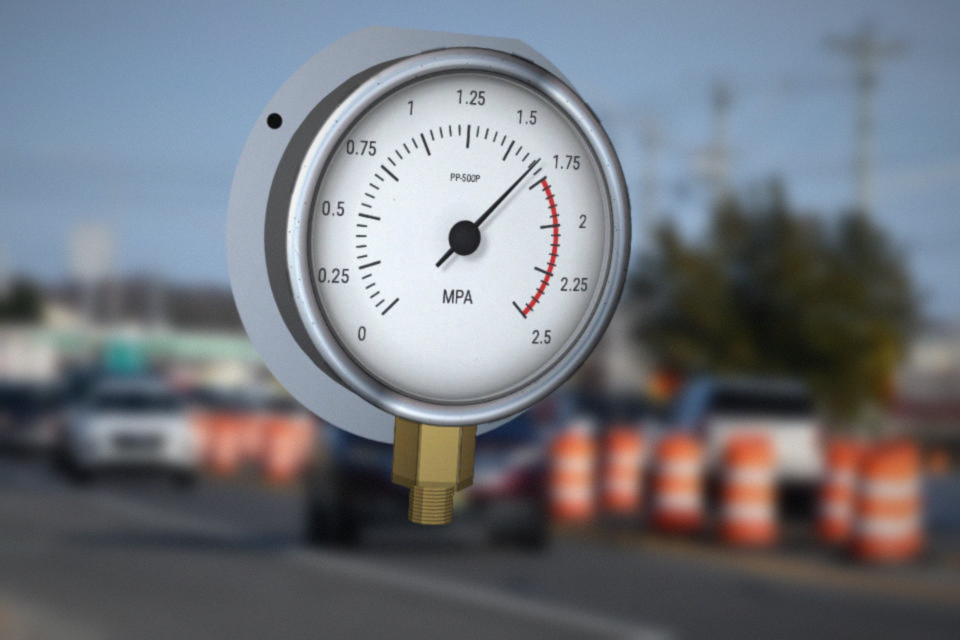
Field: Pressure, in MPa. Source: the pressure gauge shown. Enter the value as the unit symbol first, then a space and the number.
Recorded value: MPa 1.65
